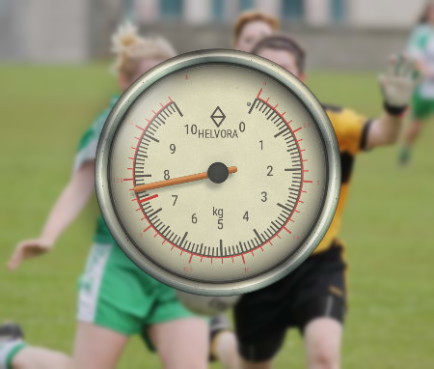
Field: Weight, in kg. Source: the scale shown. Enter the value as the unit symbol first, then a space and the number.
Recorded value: kg 7.7
